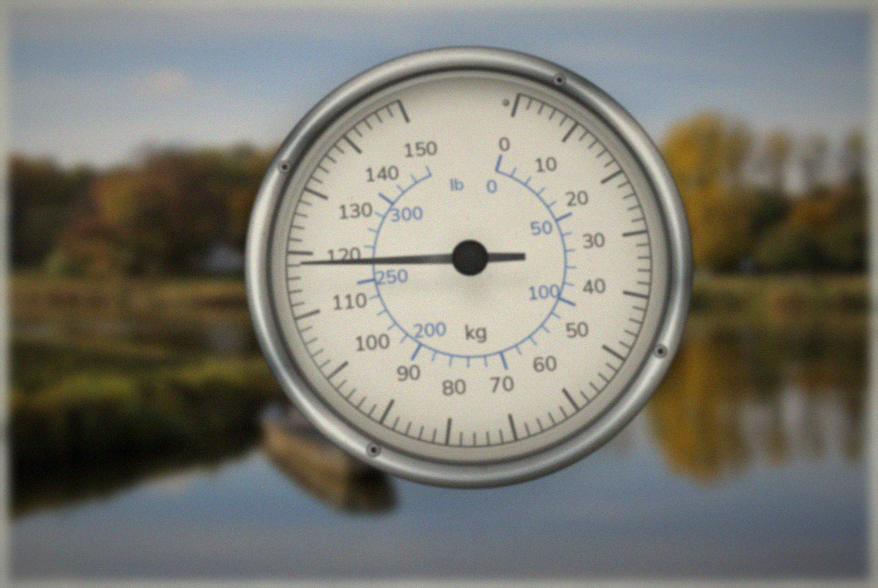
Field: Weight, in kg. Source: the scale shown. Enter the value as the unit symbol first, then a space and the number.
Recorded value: kg 118
